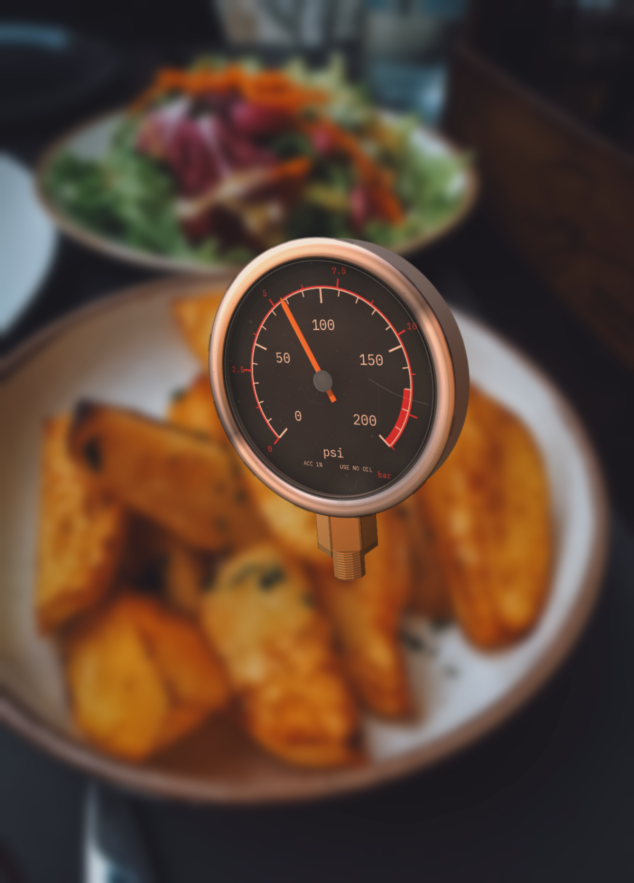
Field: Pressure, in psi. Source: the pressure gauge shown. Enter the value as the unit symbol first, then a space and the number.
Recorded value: psi 80
